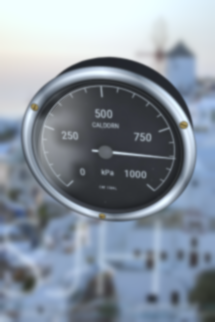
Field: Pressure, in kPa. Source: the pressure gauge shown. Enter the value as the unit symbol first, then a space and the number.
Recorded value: kPa 850
